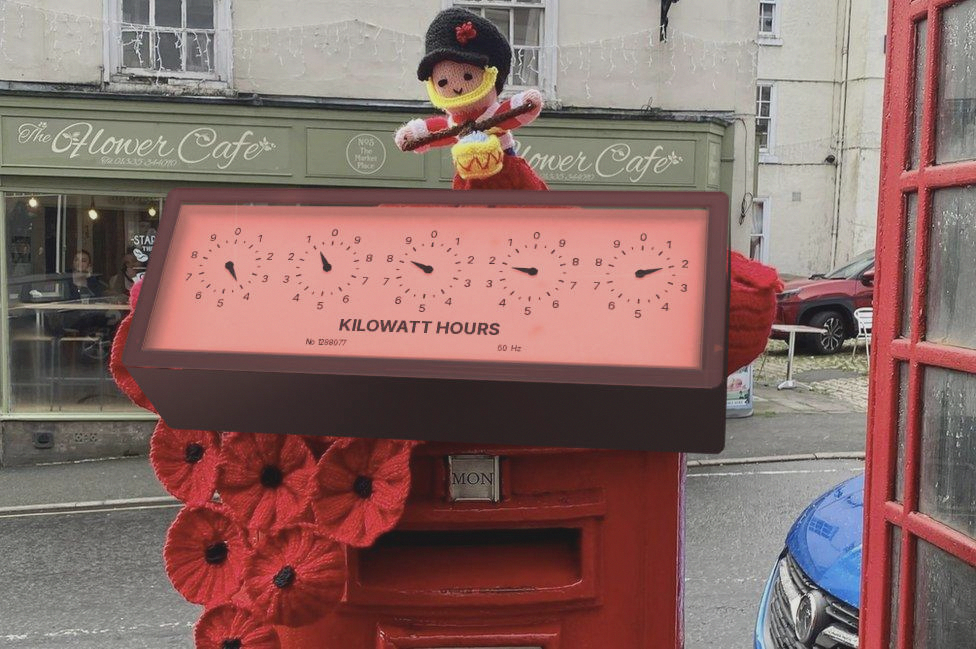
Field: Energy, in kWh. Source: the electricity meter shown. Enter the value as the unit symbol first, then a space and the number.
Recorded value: kWh 40822
